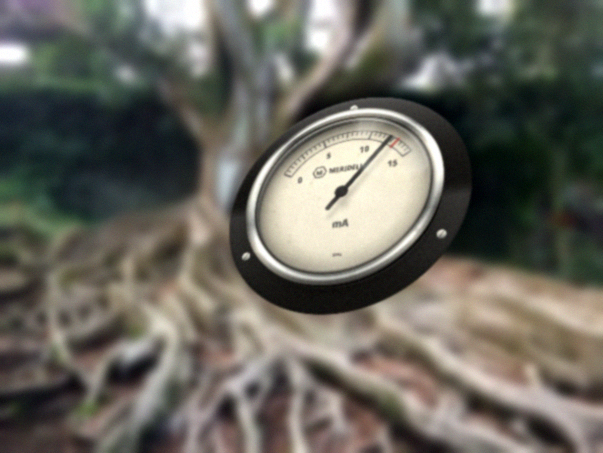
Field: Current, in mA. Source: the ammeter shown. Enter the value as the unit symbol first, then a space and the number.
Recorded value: mA 12.5
